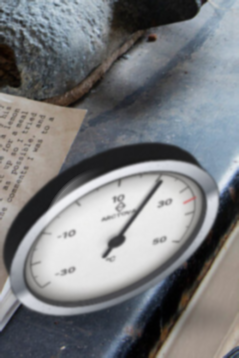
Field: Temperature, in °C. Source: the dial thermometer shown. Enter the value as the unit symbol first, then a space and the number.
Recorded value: °C 20
